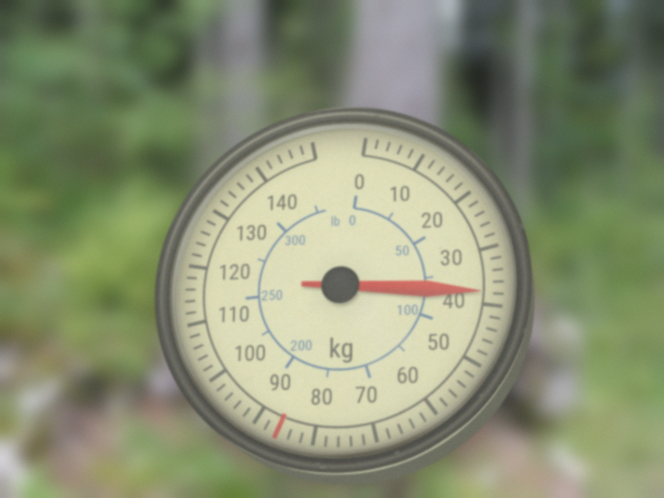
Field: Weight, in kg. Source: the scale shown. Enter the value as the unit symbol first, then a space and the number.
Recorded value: kg 38
